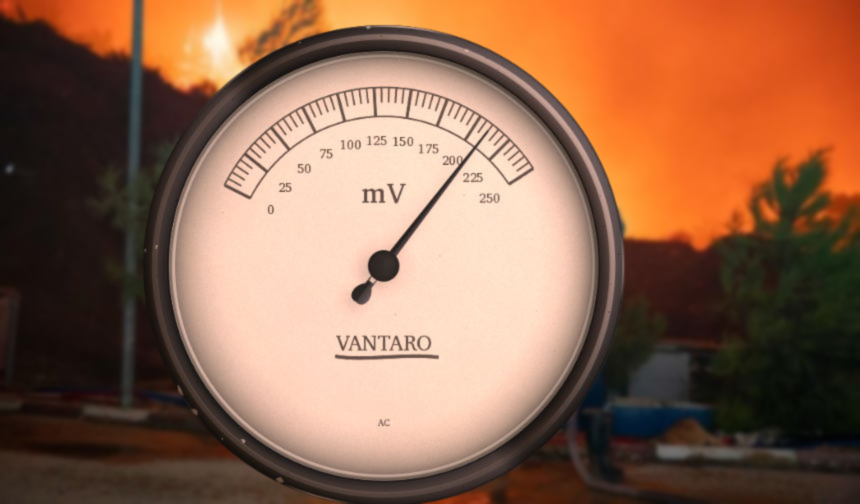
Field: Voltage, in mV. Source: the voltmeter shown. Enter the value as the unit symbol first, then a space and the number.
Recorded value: mV 210
